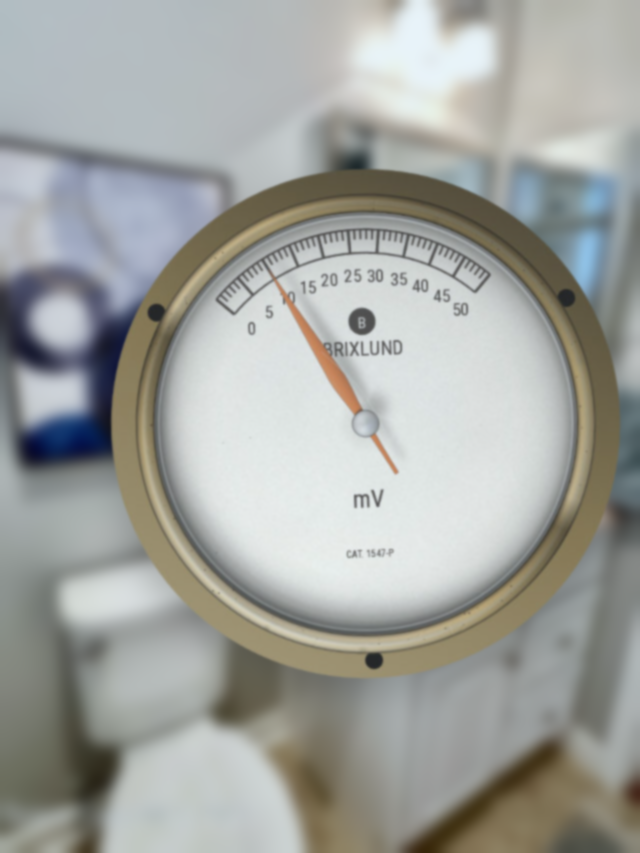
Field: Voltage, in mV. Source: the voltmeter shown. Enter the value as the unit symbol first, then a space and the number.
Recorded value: mV 10
